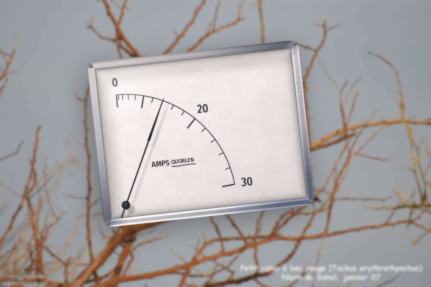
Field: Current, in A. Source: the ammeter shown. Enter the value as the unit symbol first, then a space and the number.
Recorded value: A 14
